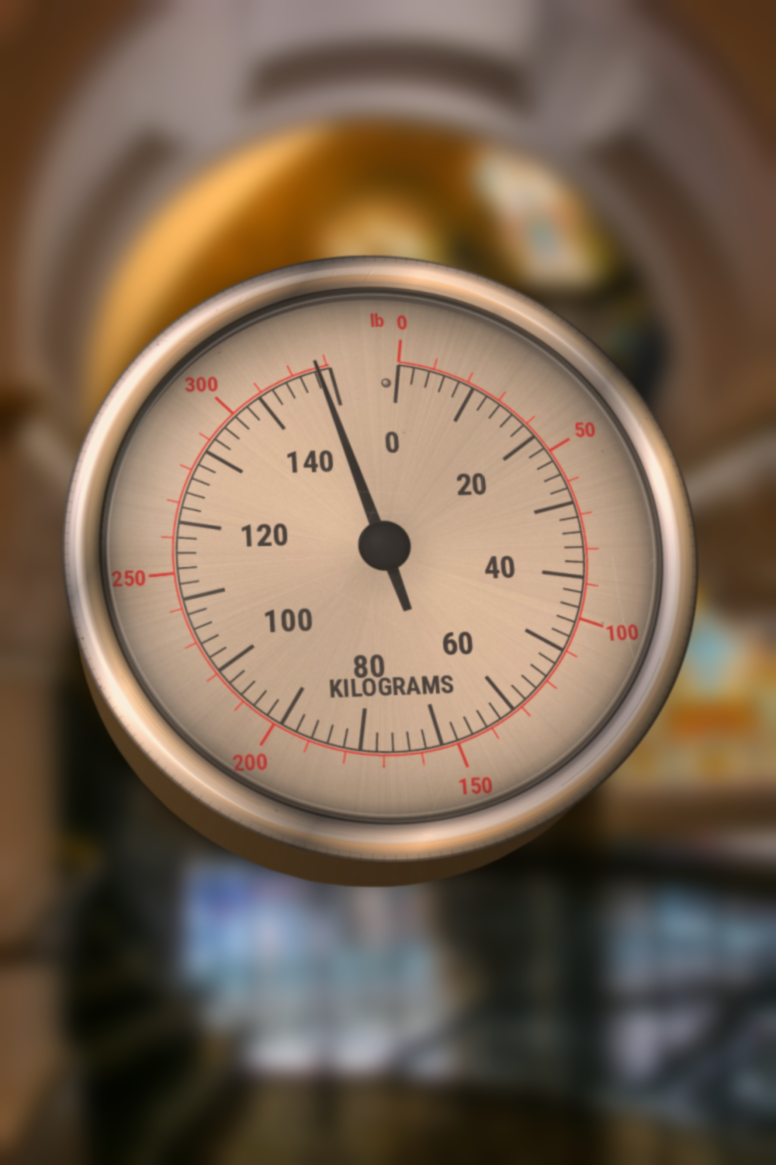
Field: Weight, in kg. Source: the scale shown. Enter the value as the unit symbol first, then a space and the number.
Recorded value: kg 148
